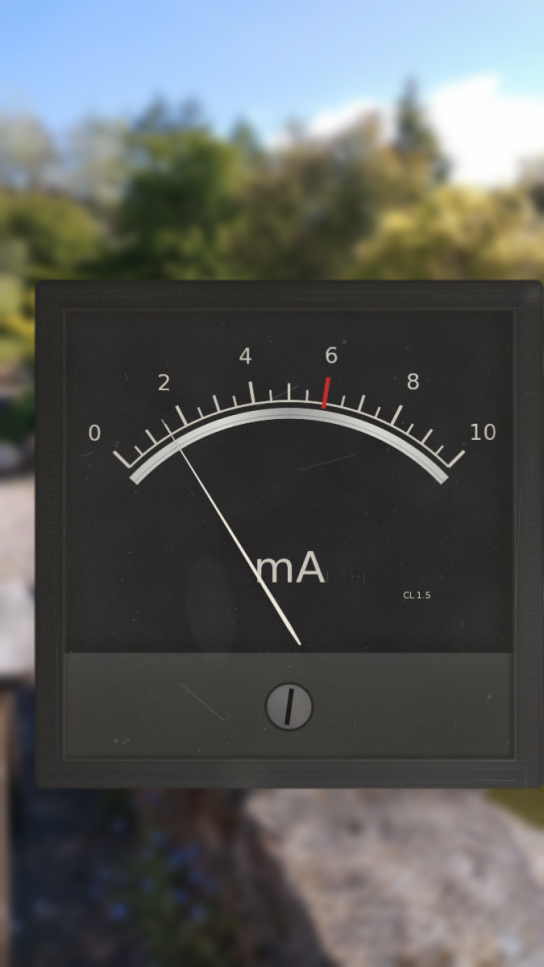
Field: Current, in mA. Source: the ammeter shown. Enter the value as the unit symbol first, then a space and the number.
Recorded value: mA 1.5
